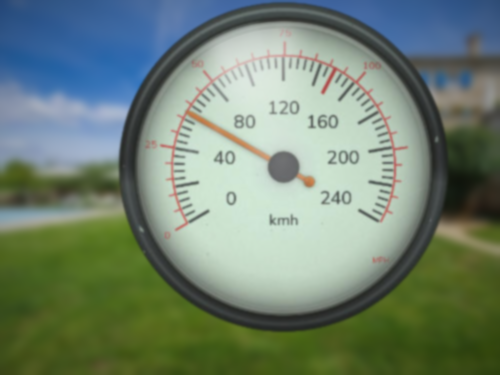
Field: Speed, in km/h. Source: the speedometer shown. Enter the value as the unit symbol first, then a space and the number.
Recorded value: km/h 60
